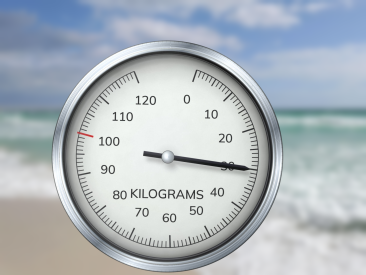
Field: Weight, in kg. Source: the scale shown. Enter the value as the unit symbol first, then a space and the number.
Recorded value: kg 30
